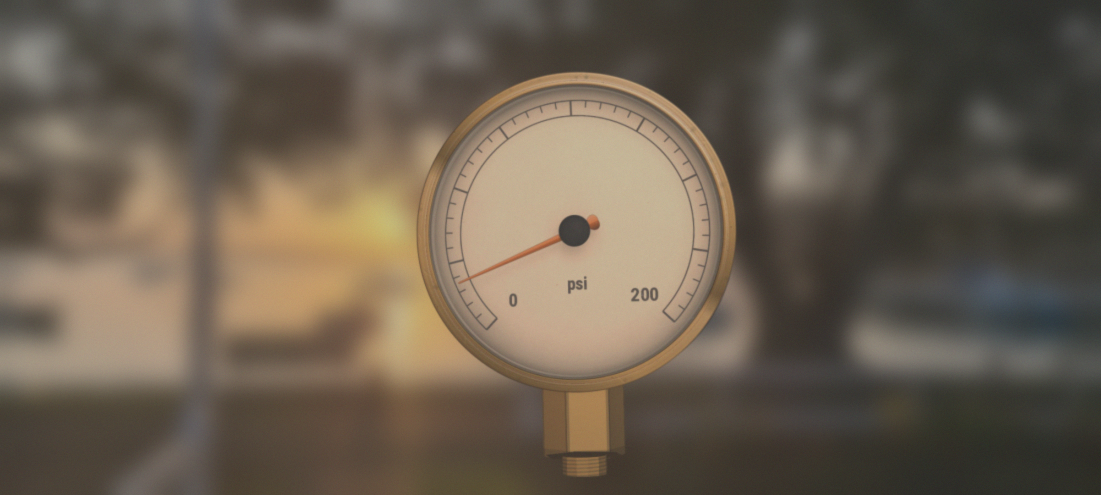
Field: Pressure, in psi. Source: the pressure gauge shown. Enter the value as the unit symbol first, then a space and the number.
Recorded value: psi 17.5
